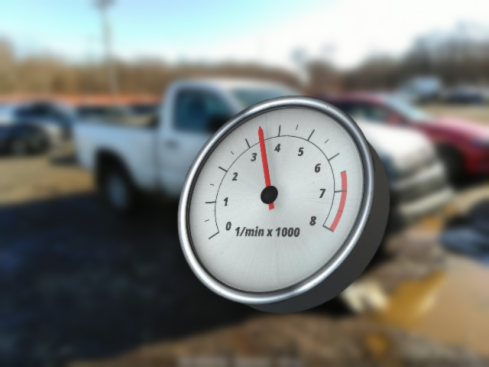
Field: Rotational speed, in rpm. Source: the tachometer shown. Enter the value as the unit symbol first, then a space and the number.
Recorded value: rpm 3500
